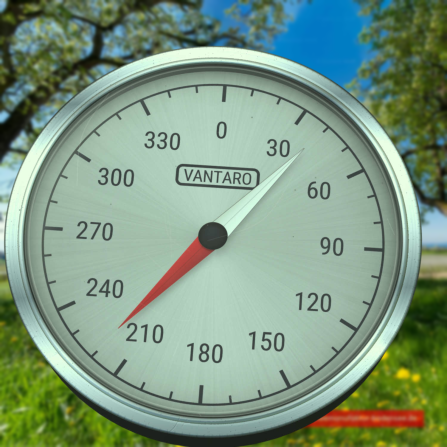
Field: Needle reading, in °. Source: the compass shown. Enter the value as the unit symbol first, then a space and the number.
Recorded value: ° 220
